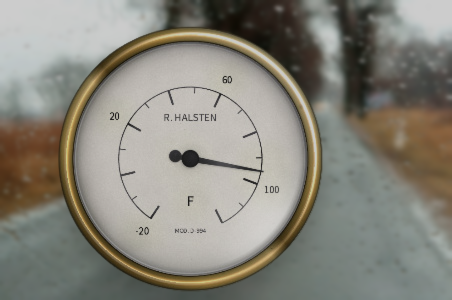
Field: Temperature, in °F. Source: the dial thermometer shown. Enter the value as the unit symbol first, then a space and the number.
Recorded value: °F 95
